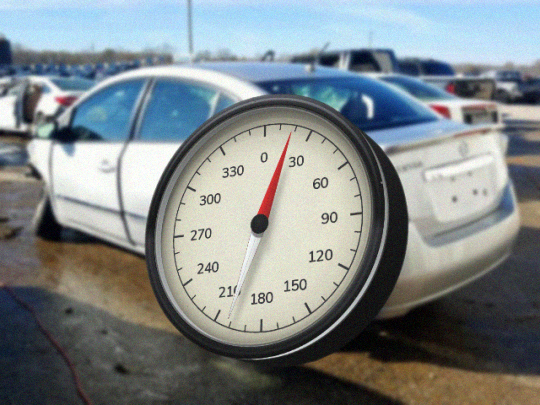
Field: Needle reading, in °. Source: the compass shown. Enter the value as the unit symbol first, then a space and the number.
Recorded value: ° 20
